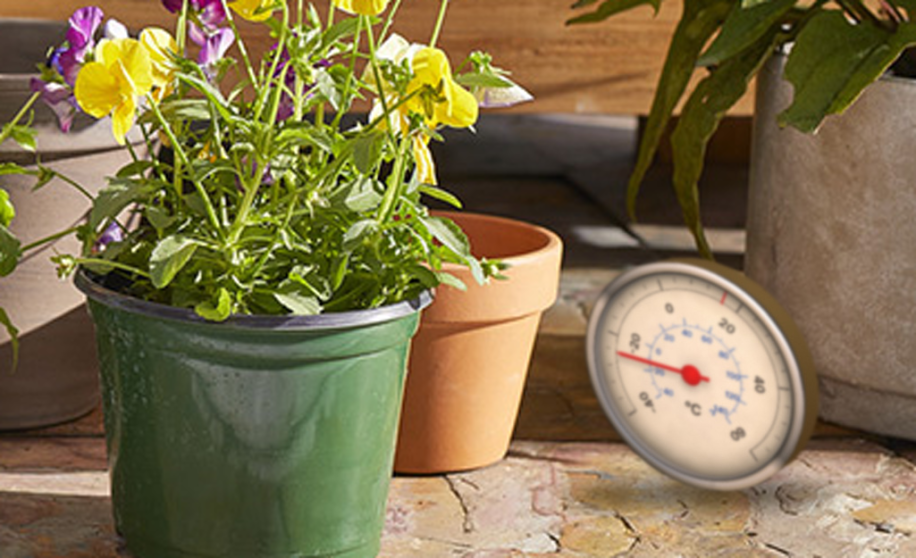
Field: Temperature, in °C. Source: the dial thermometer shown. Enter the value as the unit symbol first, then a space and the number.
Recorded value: °C -24
